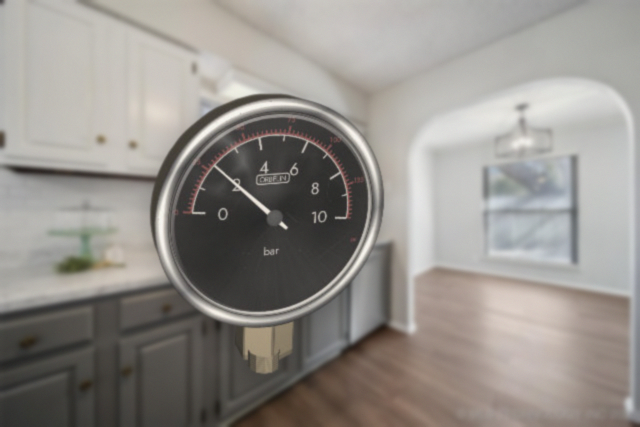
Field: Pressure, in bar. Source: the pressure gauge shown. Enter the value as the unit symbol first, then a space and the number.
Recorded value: bar 2
